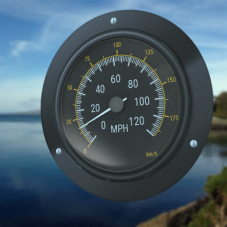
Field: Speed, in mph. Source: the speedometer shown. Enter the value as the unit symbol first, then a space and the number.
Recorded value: mph 10
